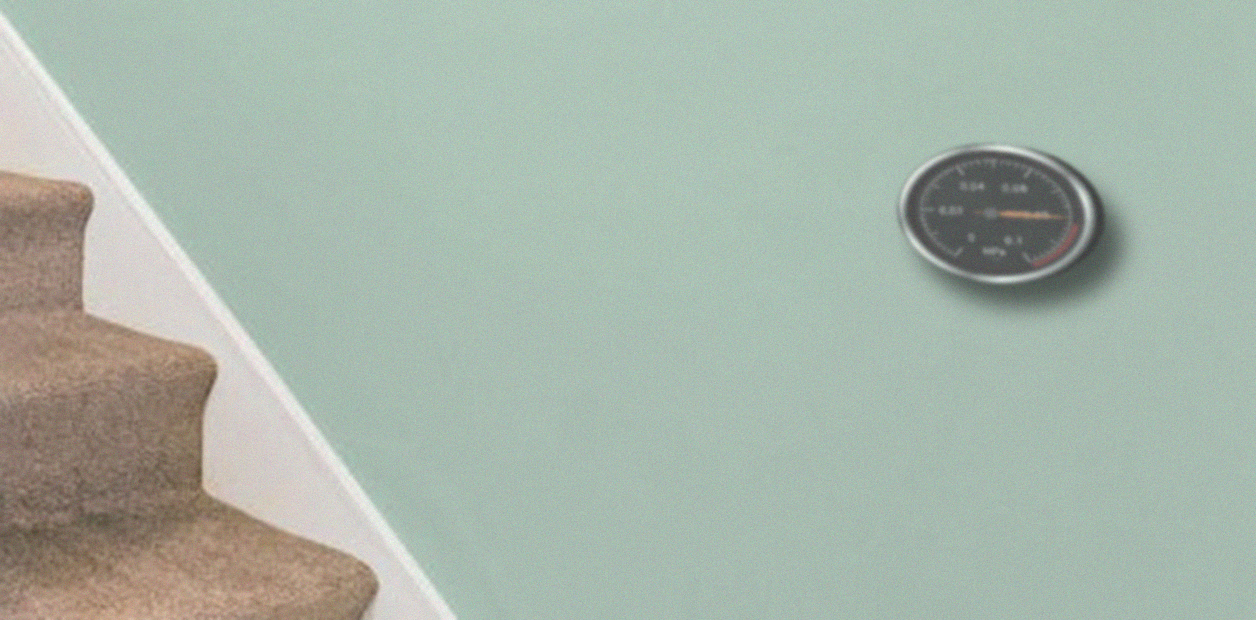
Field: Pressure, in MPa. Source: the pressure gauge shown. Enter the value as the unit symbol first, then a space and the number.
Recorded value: MPa 0.08
